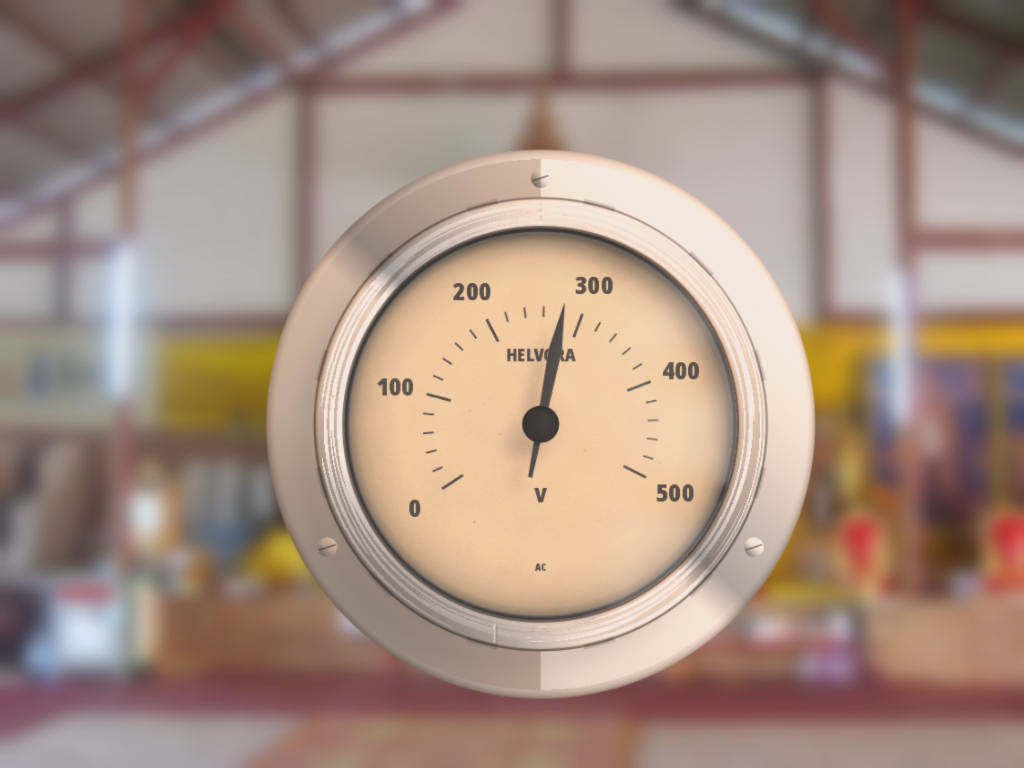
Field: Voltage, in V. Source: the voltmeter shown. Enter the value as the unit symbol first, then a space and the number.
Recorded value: V 280
